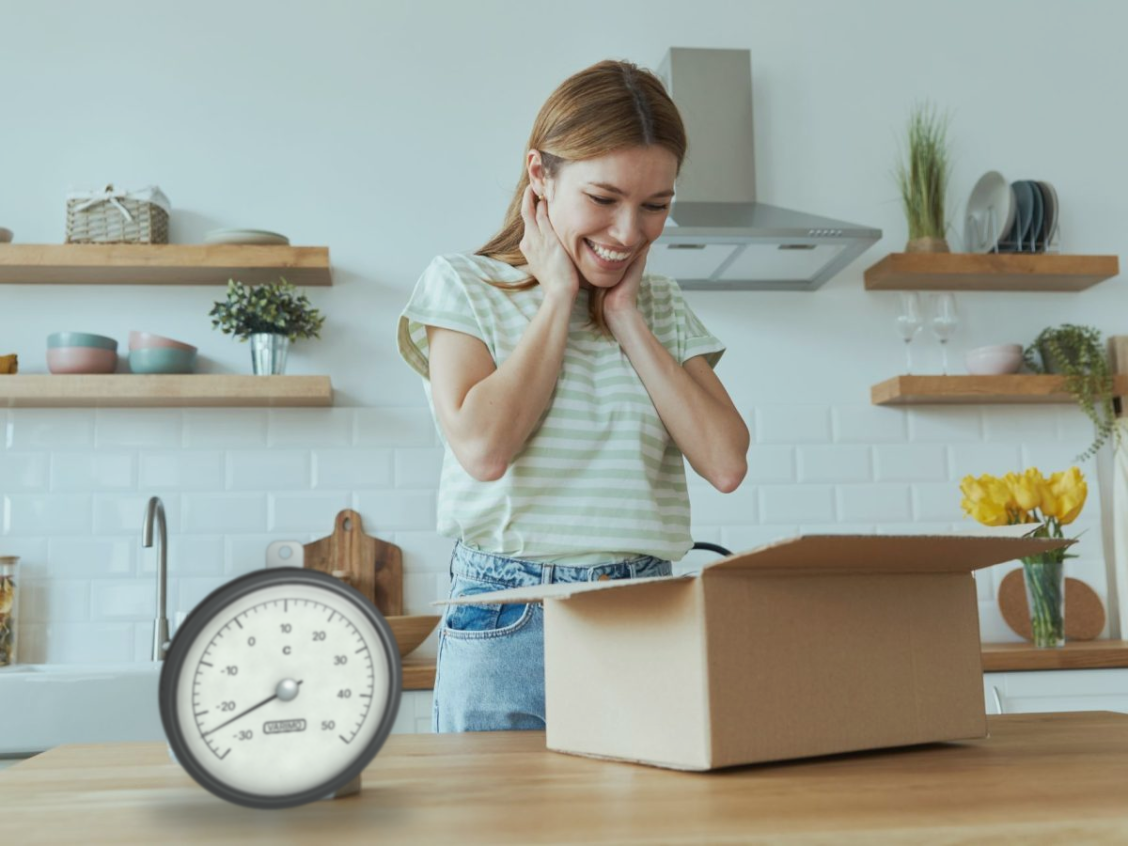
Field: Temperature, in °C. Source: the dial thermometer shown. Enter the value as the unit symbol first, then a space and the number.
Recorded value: °C -24
